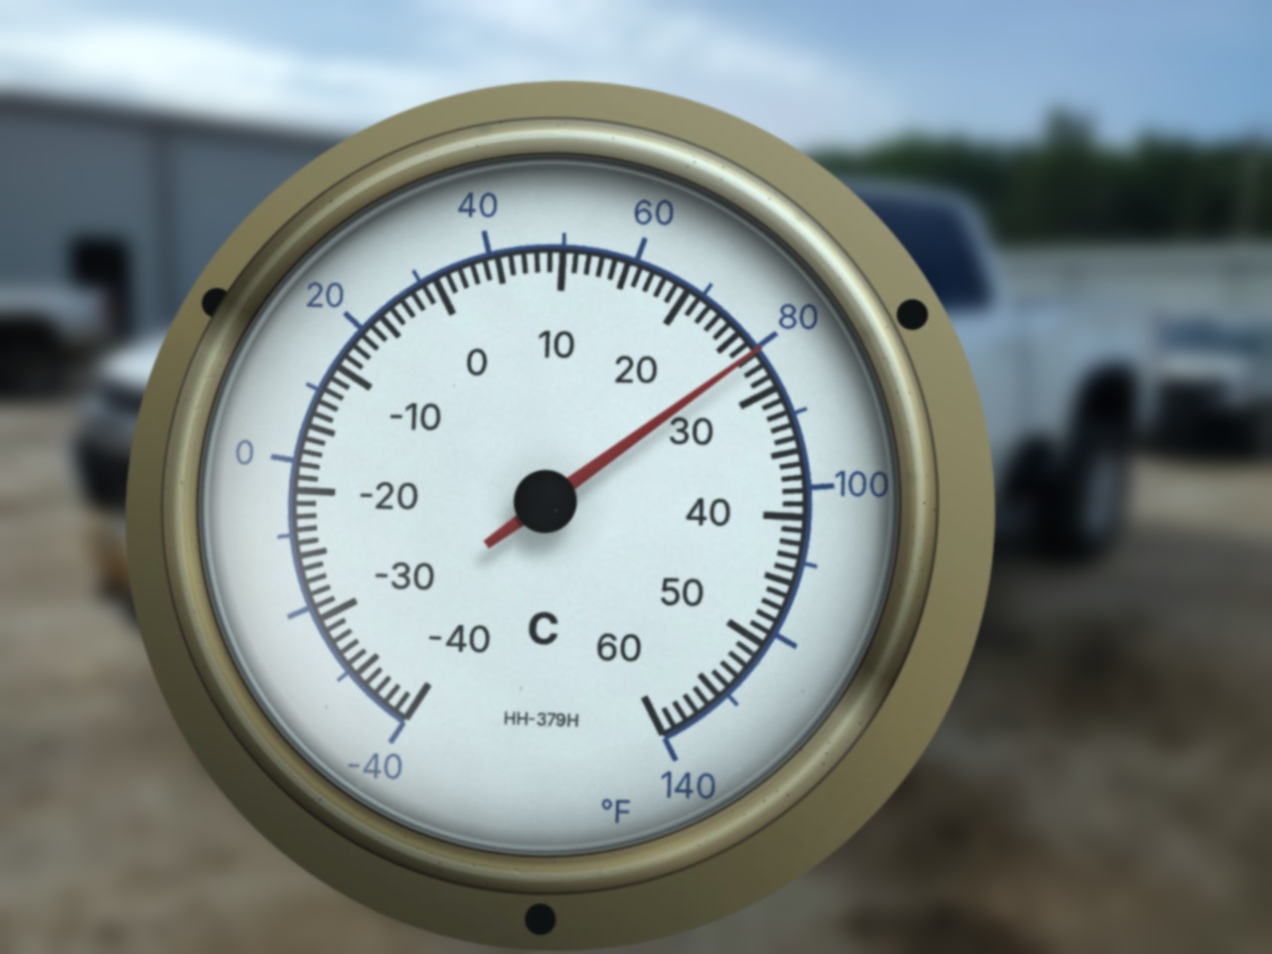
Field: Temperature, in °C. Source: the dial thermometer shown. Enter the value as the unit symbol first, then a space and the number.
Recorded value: °C 27
